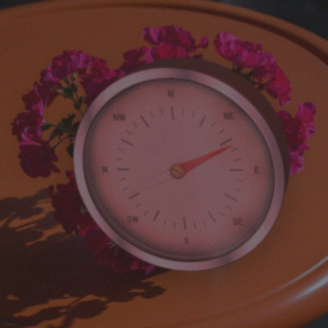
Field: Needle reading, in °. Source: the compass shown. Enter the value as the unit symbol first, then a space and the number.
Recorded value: ° 65
